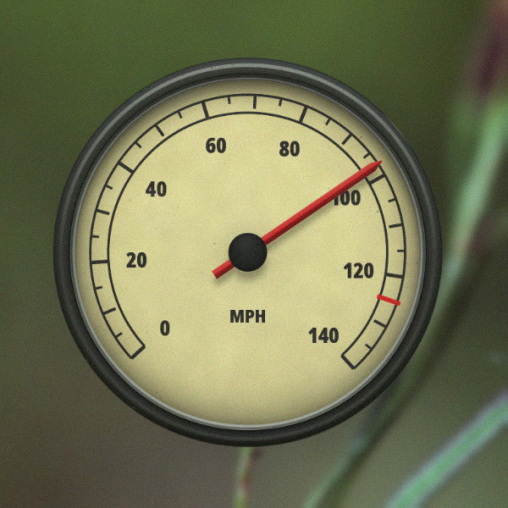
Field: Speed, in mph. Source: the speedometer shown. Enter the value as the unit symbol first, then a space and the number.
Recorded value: mph 97.5
